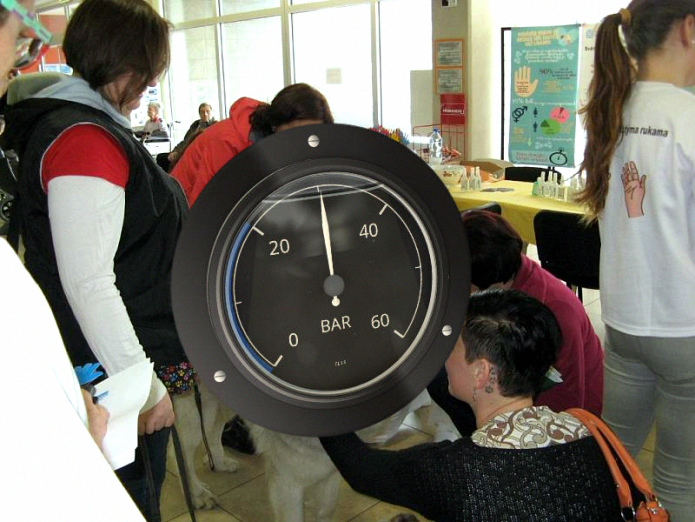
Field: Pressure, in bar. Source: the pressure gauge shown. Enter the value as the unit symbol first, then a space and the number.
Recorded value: bar 30
